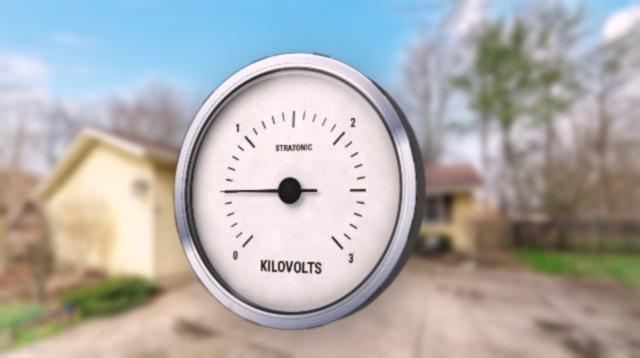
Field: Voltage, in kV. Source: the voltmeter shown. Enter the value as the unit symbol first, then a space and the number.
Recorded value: kV 0.5
